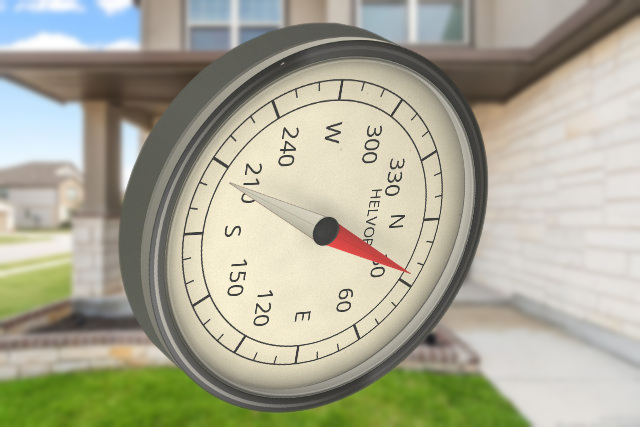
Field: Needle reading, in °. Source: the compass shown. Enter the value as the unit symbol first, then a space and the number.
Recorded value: ° 25
